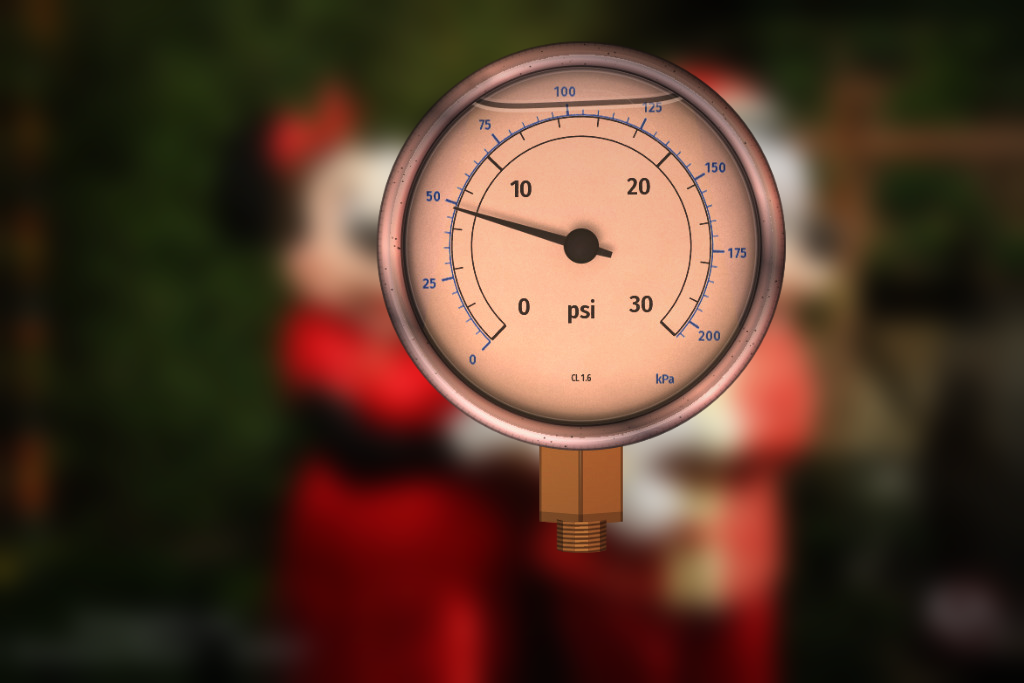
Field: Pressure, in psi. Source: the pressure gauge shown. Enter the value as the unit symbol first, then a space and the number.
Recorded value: psi 7
